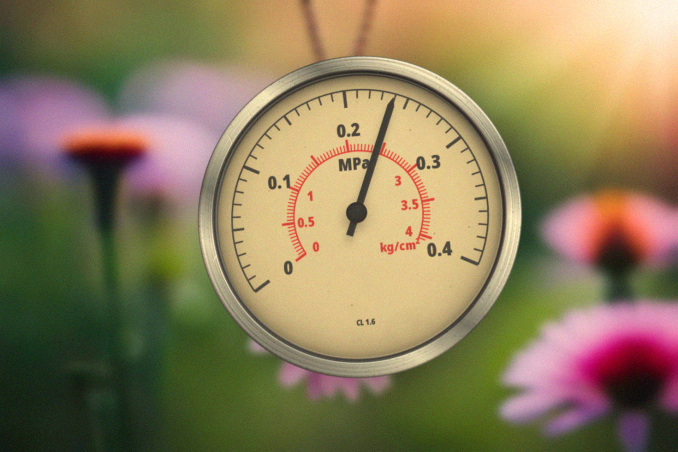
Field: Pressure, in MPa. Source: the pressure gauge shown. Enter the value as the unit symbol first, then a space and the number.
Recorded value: MPa 0.24
